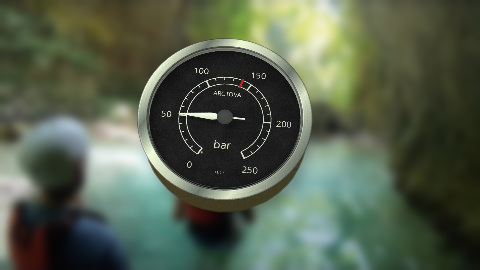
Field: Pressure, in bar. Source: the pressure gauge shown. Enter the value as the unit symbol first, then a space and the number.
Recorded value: bar 50
